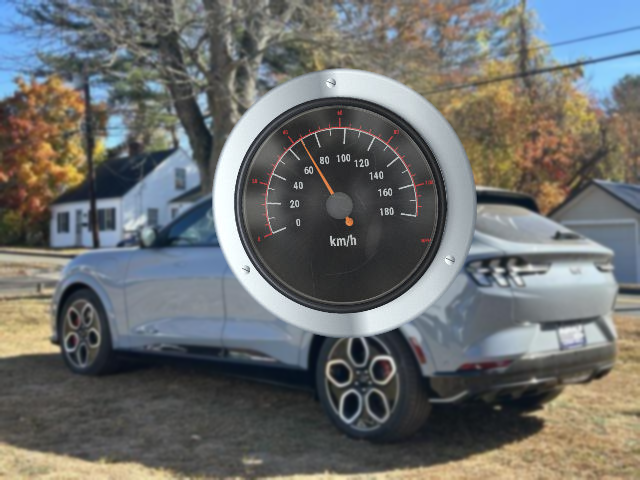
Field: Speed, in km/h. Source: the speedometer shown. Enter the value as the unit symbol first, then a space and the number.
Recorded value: km/h 70
